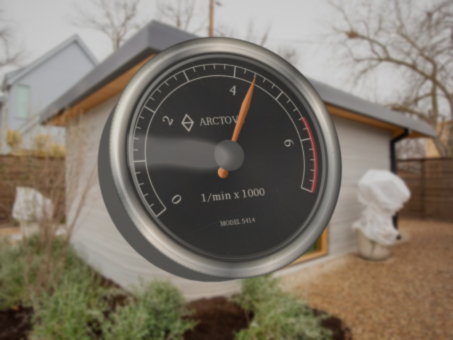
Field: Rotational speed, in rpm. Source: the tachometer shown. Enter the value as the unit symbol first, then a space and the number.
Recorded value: rpm 4400
